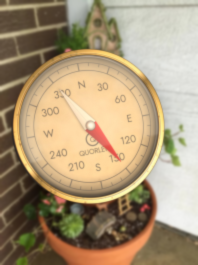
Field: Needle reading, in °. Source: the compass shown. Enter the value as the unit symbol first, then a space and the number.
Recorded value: ° 150
